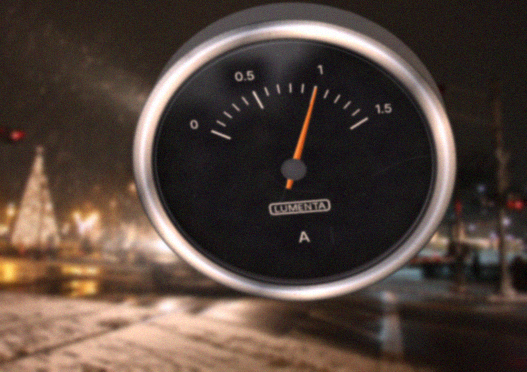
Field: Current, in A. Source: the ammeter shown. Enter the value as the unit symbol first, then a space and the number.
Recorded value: A 1
